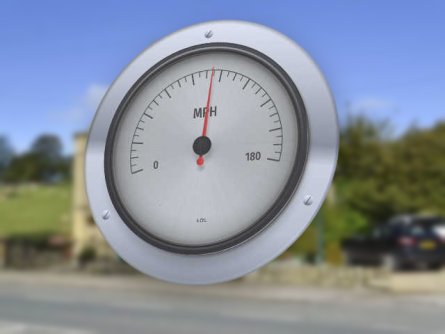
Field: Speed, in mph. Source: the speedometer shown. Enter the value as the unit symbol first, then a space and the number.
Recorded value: mph 95
